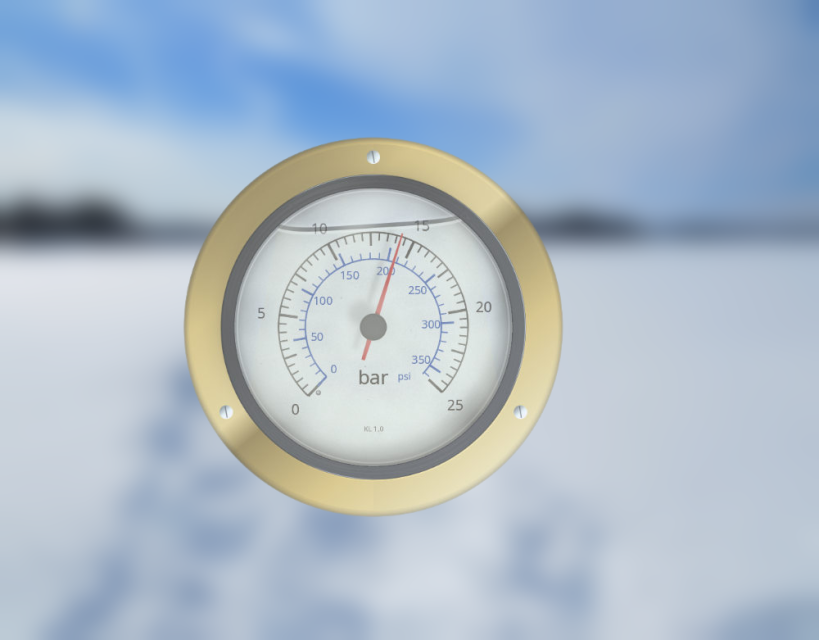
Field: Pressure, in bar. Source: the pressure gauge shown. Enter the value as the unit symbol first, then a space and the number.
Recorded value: bar 14.25
